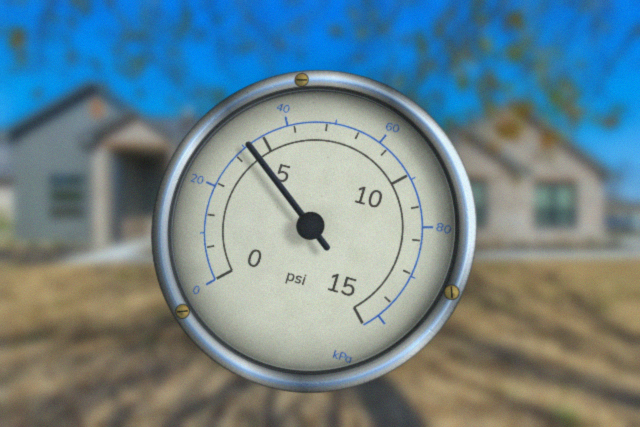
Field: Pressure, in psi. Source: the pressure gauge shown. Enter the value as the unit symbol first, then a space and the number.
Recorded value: psi 4.5
